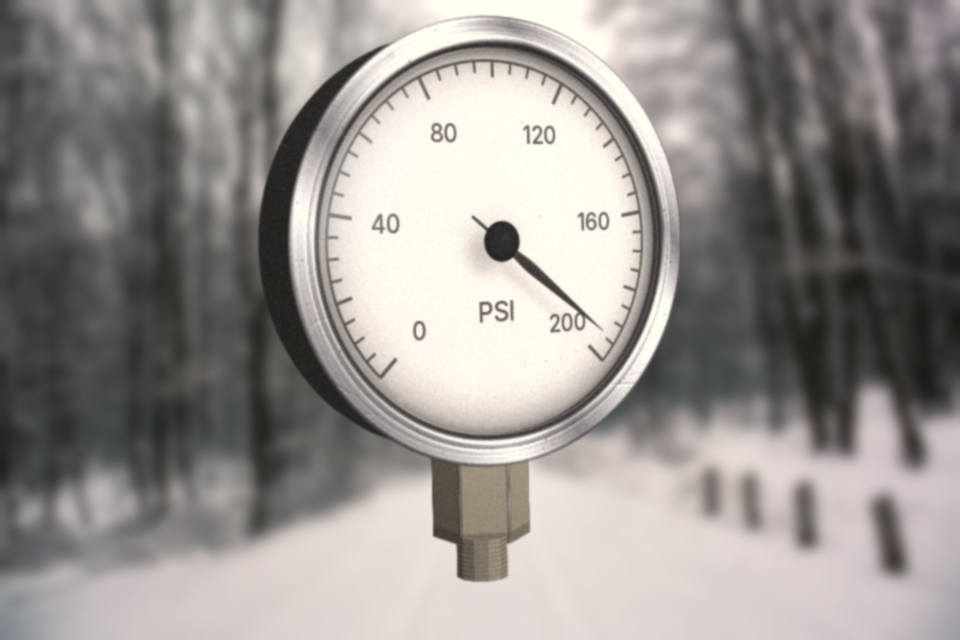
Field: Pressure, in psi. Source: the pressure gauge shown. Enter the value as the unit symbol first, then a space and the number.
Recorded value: psi 195
